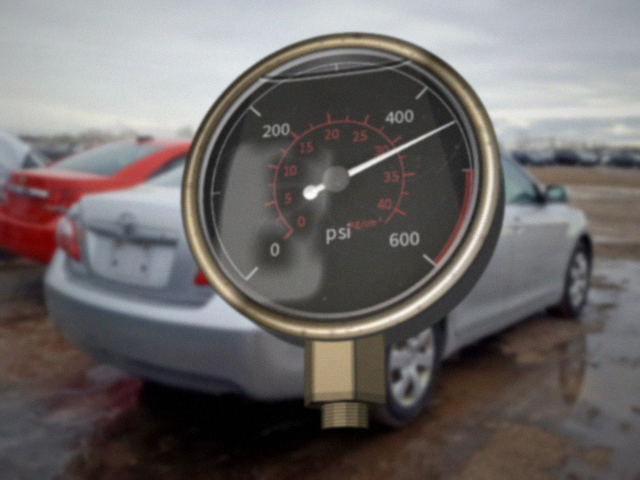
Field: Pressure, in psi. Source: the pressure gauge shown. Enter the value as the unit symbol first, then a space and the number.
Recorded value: psi 450
